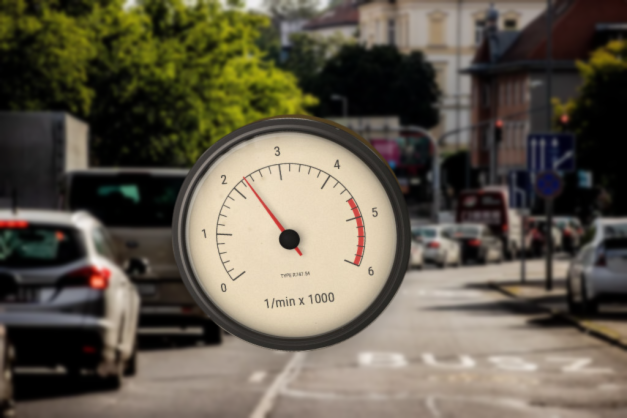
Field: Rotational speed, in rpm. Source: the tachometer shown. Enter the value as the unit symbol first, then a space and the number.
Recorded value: rpm 2300
